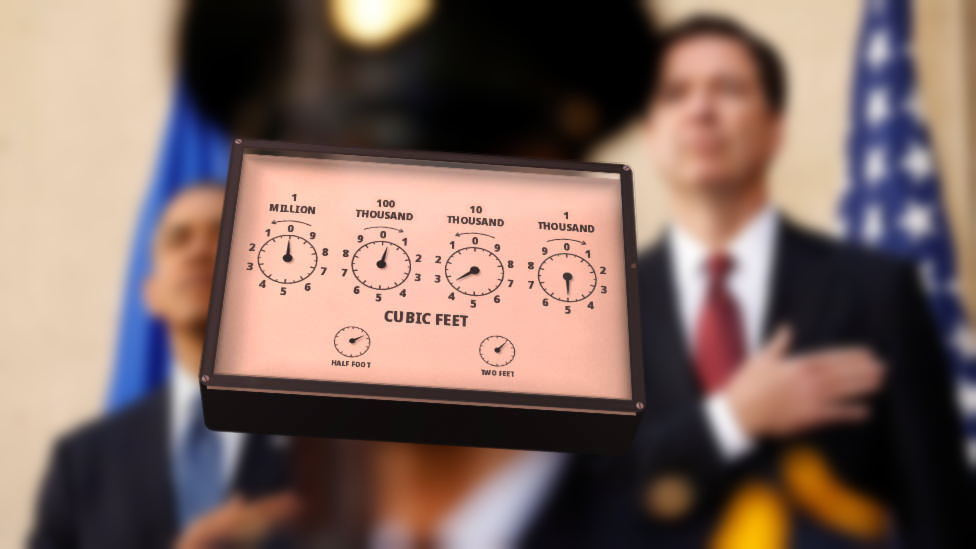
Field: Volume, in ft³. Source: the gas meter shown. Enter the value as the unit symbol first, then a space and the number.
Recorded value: ft³ 3500
